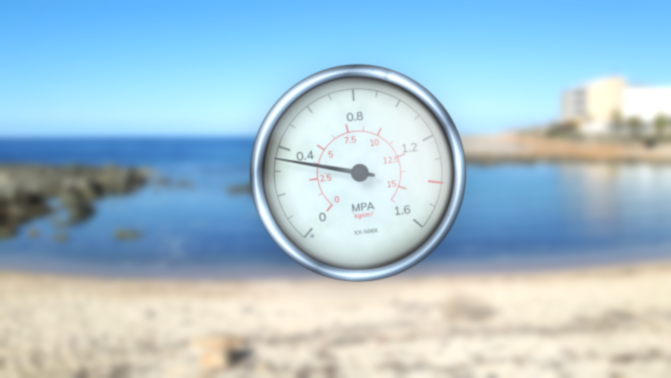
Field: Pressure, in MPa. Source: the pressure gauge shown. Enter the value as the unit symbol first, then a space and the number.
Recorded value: MPa 0.35
